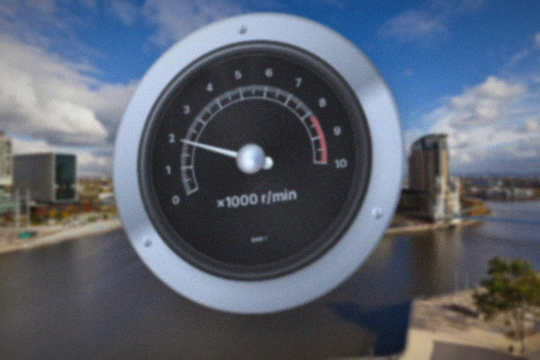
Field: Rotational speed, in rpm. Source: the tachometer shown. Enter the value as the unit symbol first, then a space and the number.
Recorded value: rpm 2000
